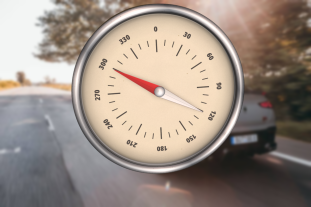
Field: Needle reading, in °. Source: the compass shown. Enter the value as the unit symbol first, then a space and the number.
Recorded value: ° 300
